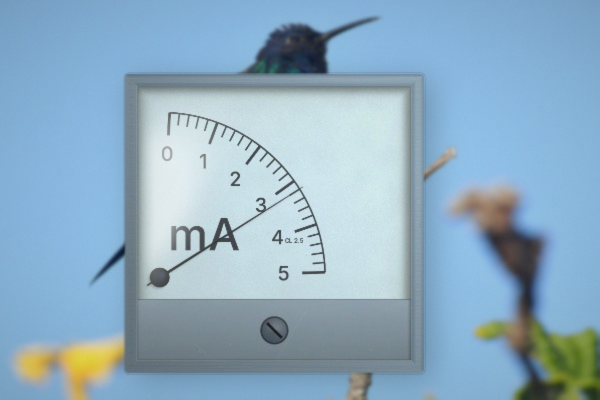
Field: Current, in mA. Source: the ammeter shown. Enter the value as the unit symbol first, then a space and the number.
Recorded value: mA 3.2
